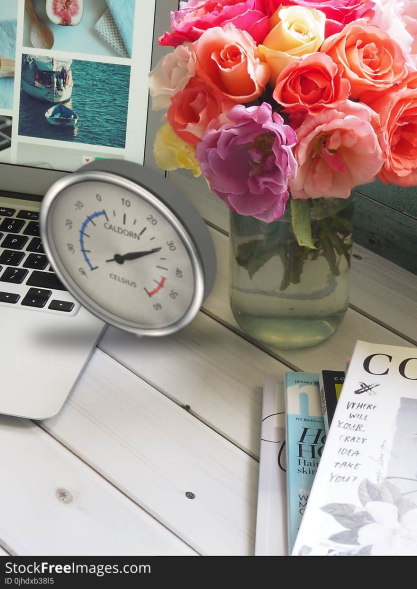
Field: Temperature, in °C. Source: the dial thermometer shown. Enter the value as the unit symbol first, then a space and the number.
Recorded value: °C 30
